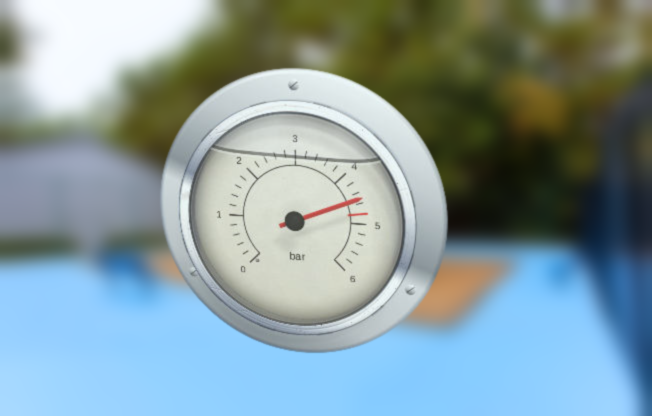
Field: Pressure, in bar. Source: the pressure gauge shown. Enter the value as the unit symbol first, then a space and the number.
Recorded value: bar 4.5
